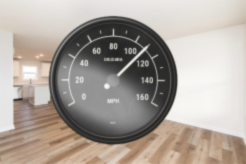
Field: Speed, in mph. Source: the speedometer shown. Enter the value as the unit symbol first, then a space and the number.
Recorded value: mph 110
